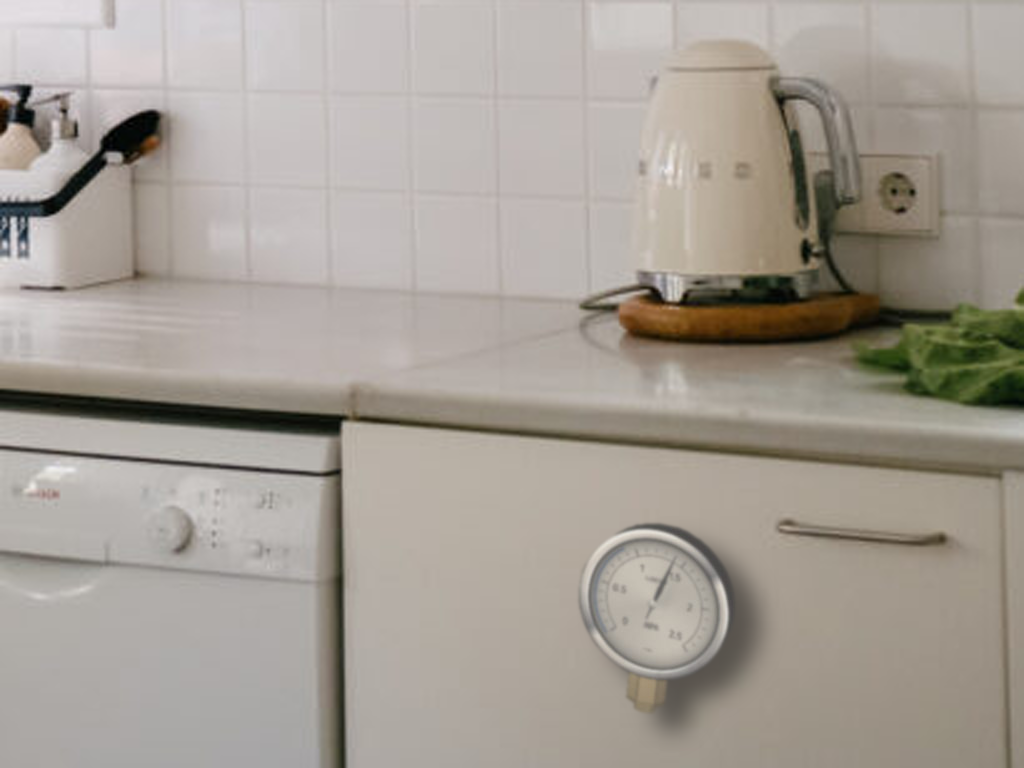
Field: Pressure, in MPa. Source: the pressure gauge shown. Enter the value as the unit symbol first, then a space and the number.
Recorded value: MPa 1.4
